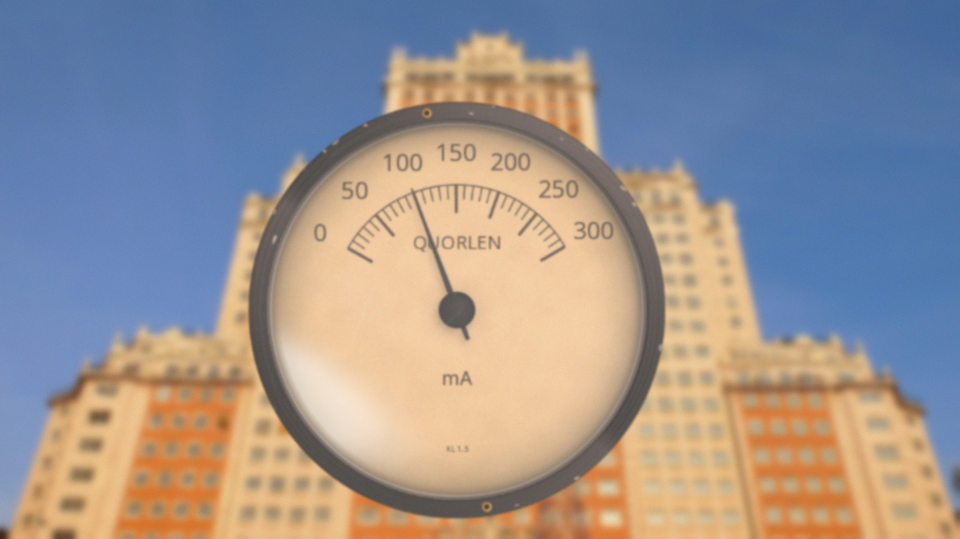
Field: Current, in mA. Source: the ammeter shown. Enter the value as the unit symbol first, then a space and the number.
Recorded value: mA 100
